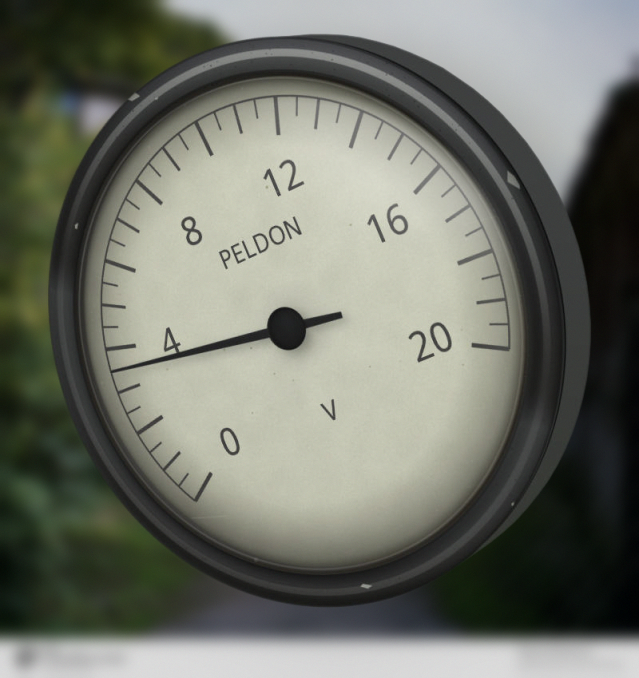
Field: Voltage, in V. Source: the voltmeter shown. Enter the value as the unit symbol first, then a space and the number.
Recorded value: V 3.5
